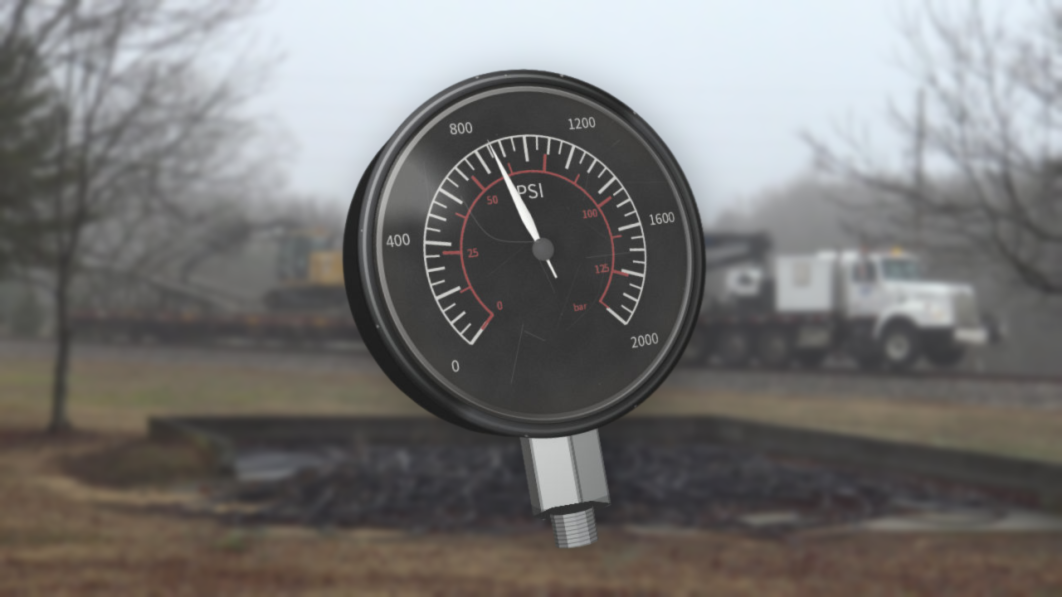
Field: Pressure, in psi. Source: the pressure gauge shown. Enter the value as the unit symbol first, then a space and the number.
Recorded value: psi 850
